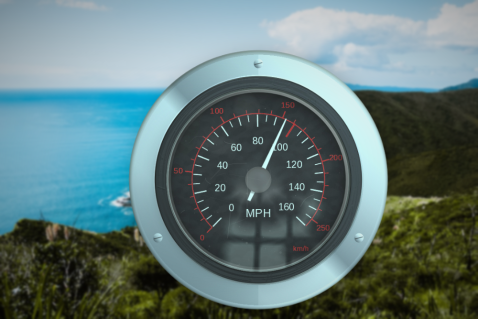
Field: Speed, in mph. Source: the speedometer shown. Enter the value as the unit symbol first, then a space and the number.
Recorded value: mph 95
